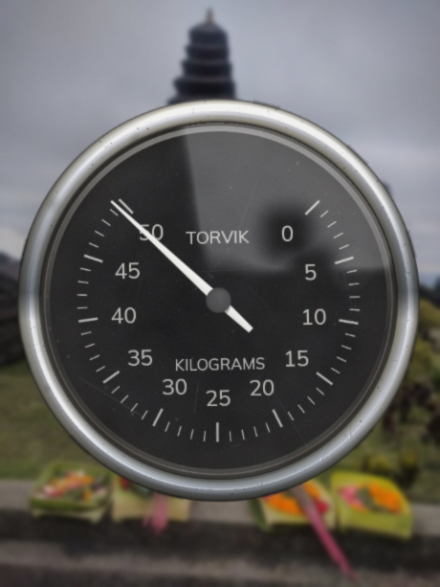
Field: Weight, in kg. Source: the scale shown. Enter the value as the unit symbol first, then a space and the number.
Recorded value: kg 49.5
